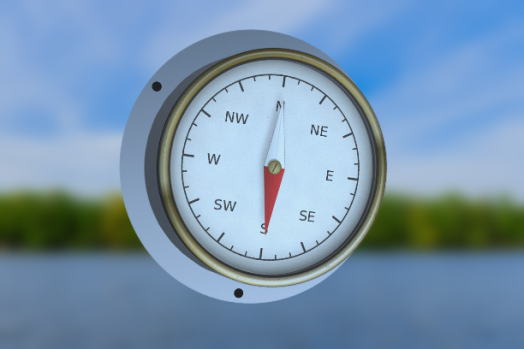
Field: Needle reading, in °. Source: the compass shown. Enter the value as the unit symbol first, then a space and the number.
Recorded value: ° 180
